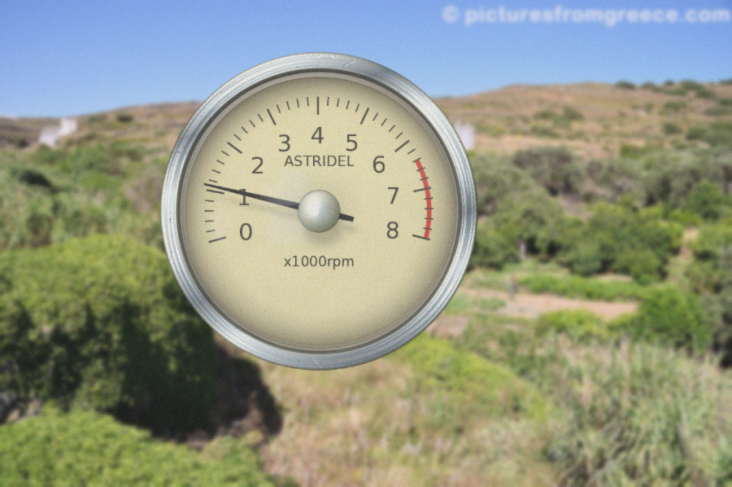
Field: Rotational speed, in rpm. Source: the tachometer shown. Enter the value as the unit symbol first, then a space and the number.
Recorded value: rpm 1100
